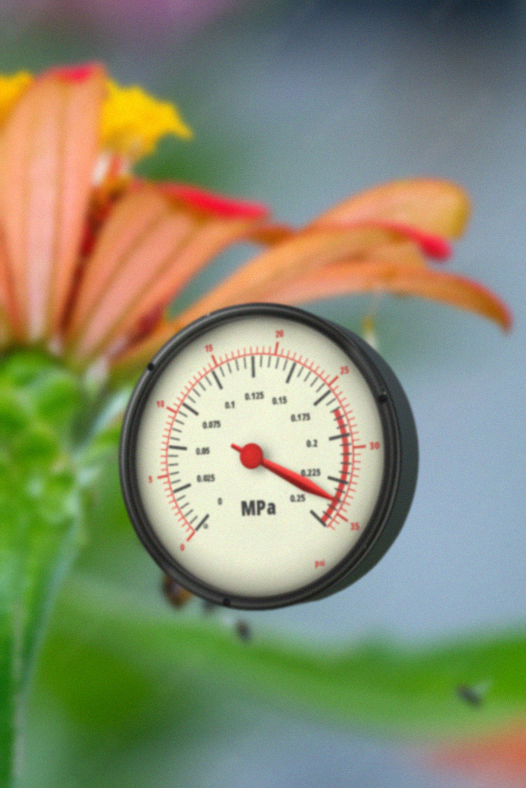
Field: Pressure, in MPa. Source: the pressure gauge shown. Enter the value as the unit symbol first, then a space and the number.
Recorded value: MPa 0.235
